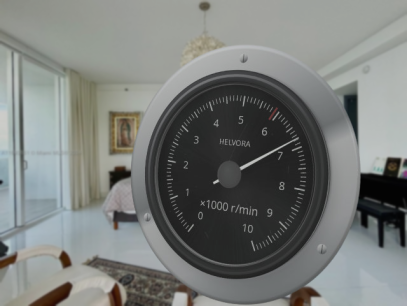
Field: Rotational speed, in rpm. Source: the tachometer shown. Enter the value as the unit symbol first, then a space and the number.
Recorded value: rpm 6800
